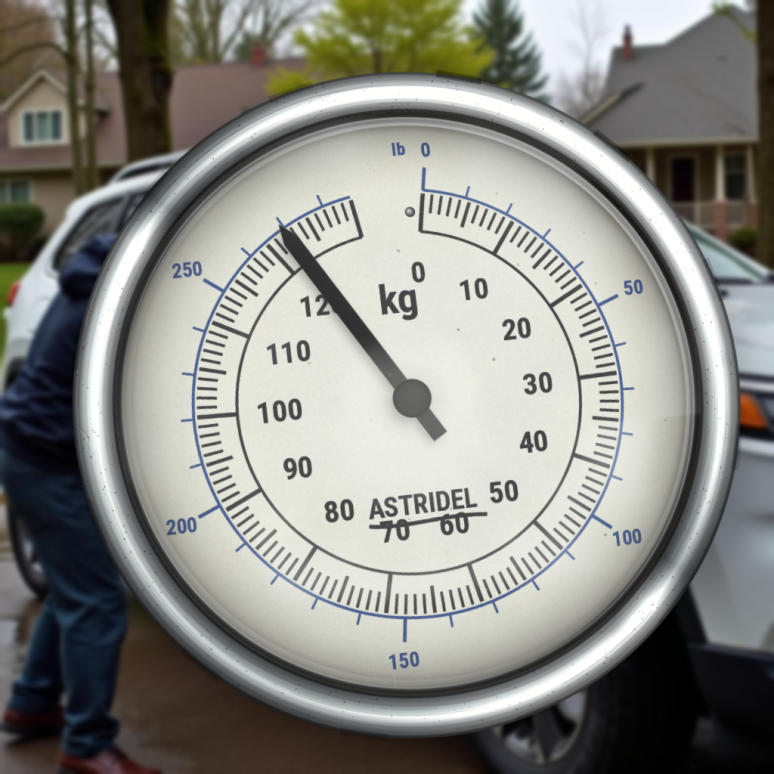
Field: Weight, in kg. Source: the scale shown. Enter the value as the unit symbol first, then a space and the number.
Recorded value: kg 122
